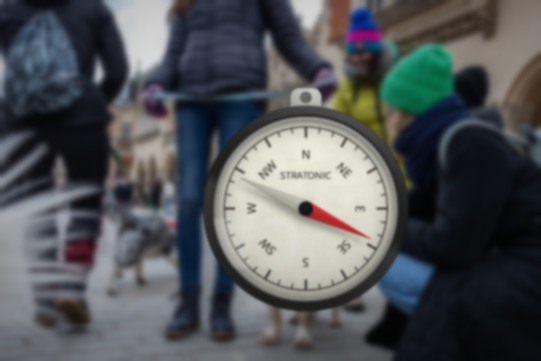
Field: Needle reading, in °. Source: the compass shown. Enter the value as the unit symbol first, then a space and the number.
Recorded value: ° 115
